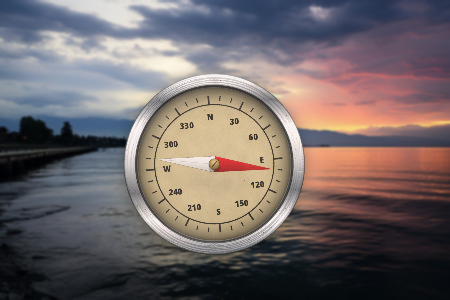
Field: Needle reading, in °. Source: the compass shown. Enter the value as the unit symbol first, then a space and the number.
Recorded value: ° 100
